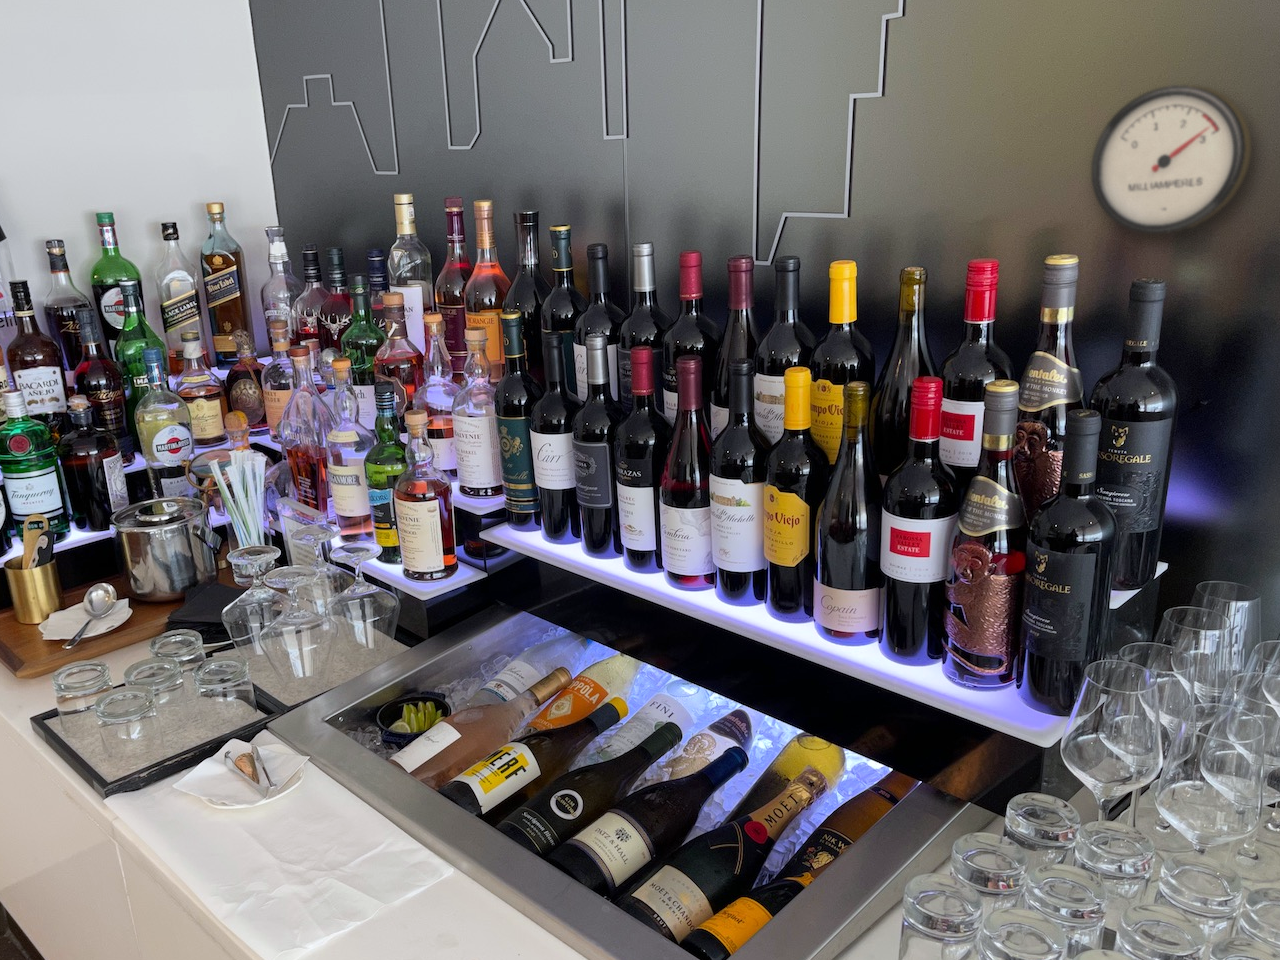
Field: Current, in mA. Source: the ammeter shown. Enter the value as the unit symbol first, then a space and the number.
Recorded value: mA 2.8
